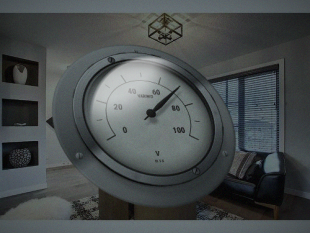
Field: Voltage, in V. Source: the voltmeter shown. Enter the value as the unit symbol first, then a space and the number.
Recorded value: V 70
